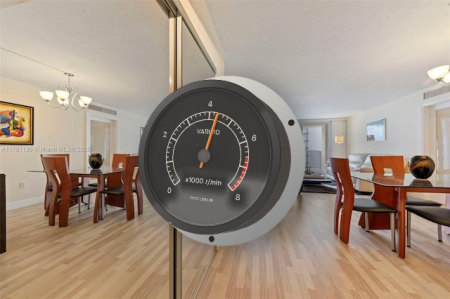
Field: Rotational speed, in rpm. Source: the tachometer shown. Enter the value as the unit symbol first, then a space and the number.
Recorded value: rpm 4400
